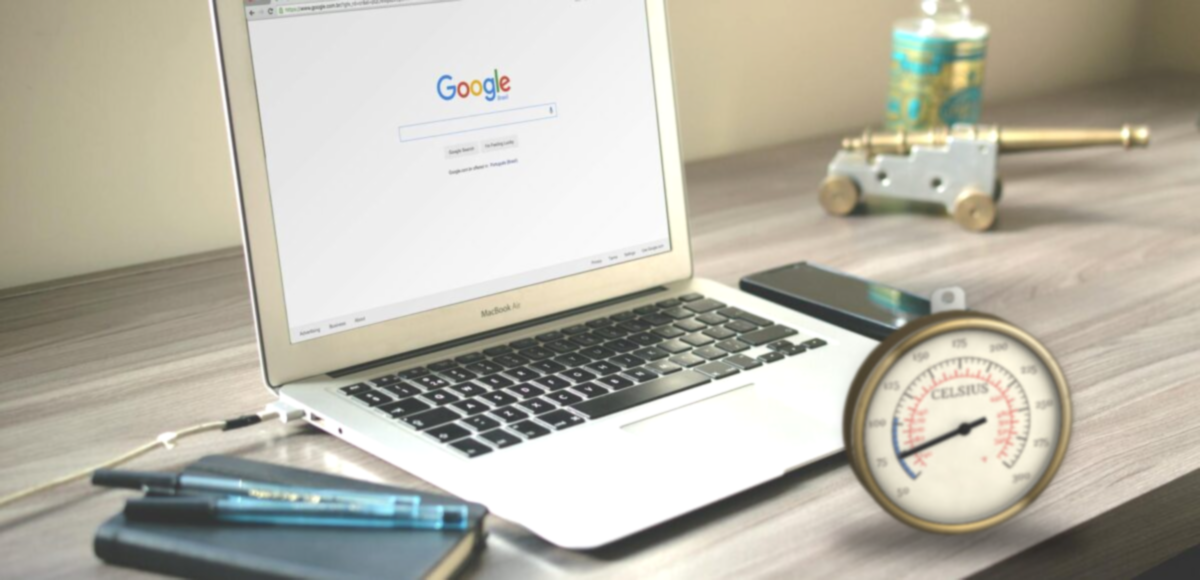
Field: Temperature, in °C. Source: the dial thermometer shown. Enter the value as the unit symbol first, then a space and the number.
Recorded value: °C 75
